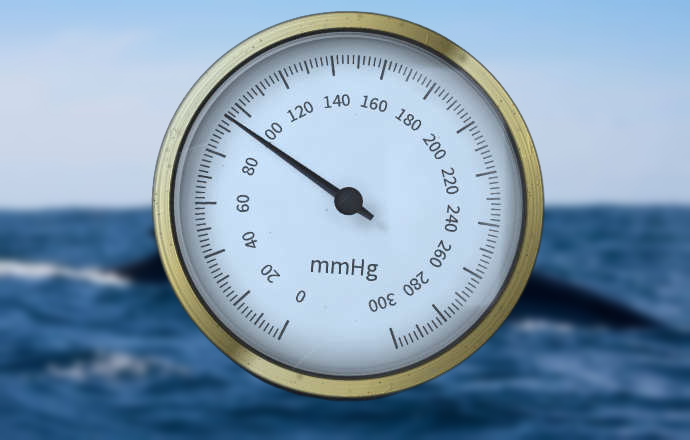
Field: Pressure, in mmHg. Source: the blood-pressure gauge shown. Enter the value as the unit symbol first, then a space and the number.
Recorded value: mmHg 94
